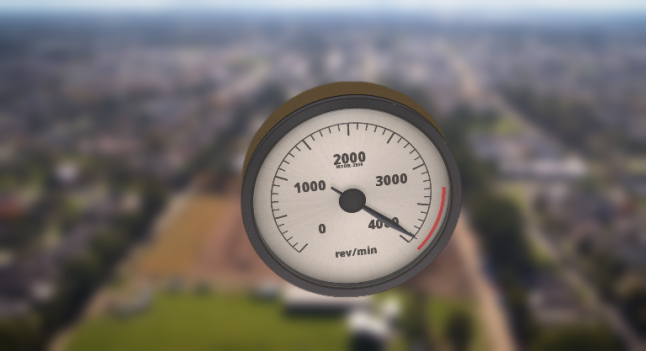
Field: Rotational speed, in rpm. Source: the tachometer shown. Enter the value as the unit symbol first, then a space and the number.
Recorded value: rpm 3900
